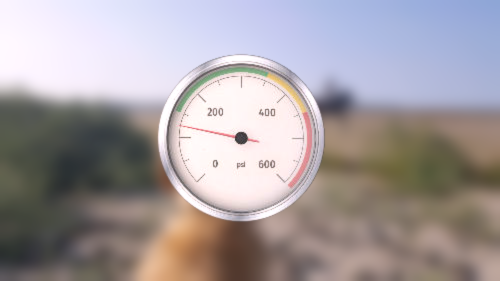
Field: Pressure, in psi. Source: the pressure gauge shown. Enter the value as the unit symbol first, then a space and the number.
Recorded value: psi 125
